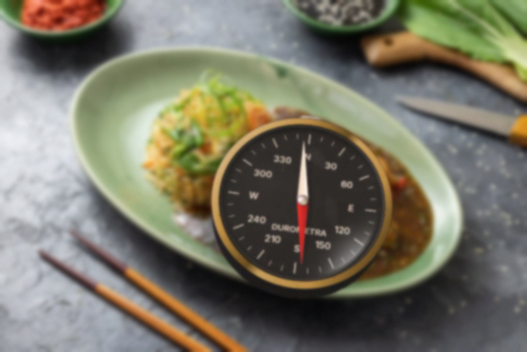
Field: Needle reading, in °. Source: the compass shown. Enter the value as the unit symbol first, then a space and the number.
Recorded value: ° 175
